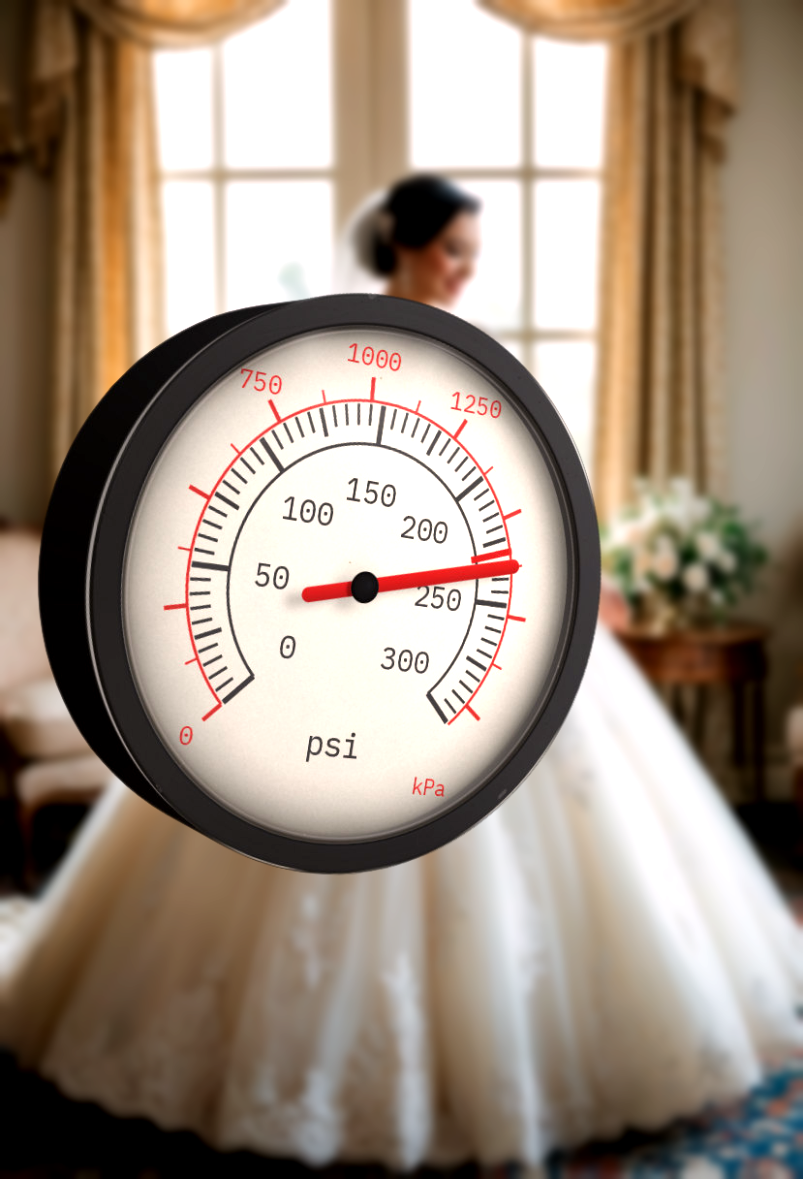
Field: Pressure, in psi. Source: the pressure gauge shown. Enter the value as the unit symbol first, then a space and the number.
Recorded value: psi 235
